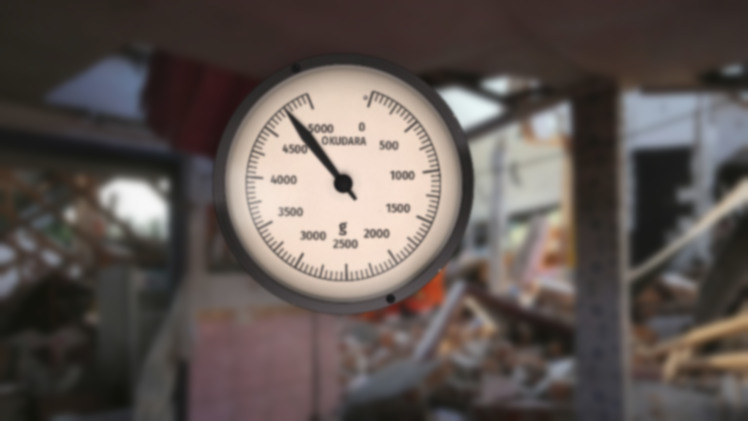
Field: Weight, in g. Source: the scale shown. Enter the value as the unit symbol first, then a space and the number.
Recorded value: g 4750
